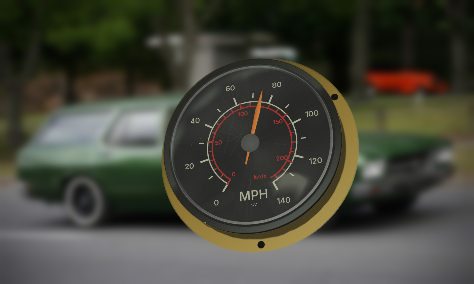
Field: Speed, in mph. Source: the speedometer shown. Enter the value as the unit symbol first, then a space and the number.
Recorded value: mph 75
